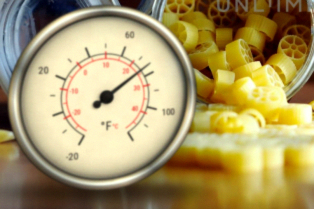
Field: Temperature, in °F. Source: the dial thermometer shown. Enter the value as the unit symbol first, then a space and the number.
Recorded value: °F 75
